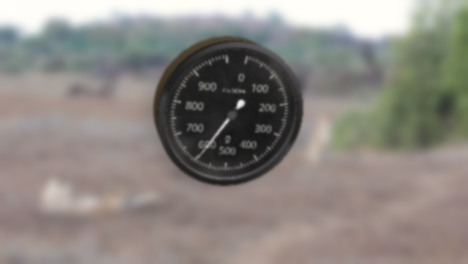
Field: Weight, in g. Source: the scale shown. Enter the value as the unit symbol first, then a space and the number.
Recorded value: g 600
